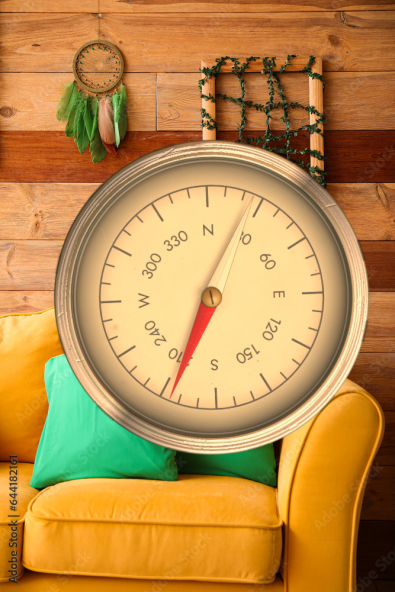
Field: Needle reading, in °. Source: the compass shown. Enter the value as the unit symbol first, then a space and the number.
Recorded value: ° 205
